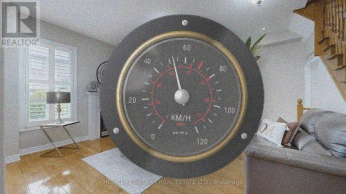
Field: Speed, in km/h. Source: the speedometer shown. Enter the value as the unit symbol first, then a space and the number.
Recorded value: km/h 52.5
